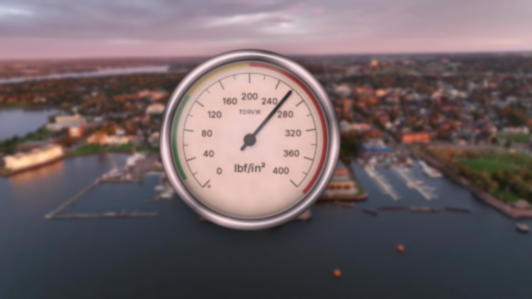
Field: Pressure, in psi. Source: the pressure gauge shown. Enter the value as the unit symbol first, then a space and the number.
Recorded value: psi 260
